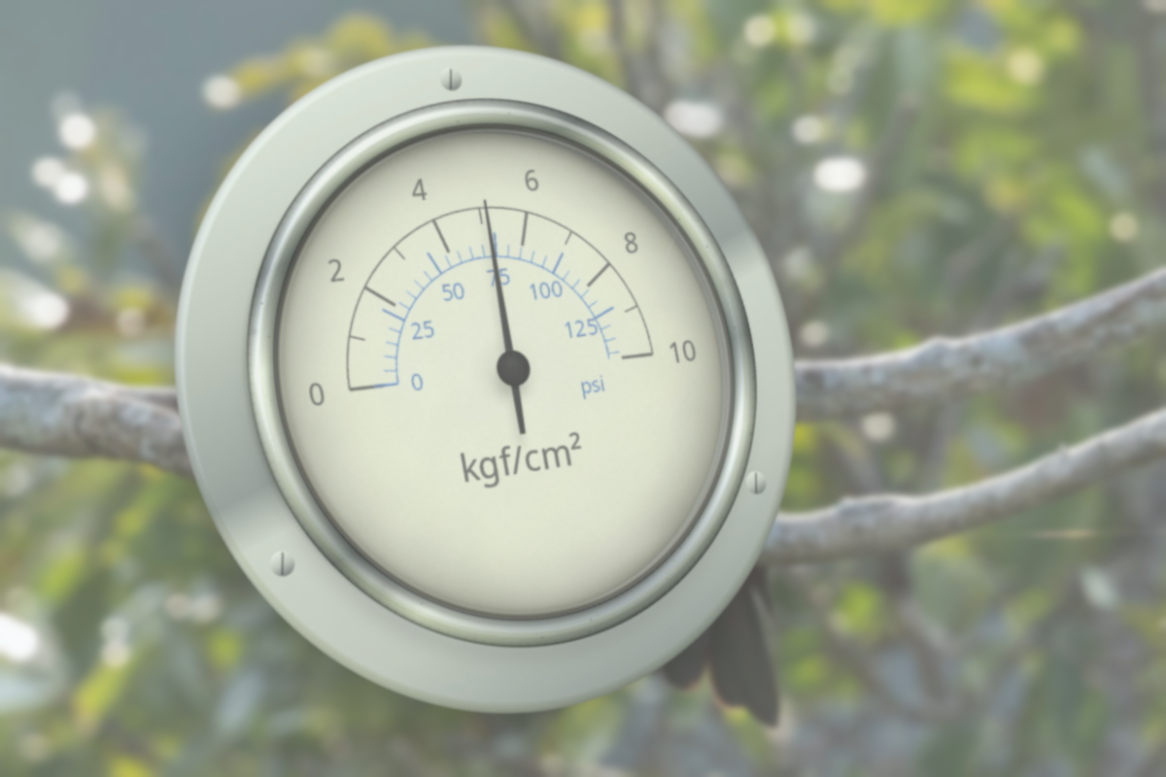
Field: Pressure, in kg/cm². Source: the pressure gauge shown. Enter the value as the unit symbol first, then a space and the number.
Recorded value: kg/cm² 5
